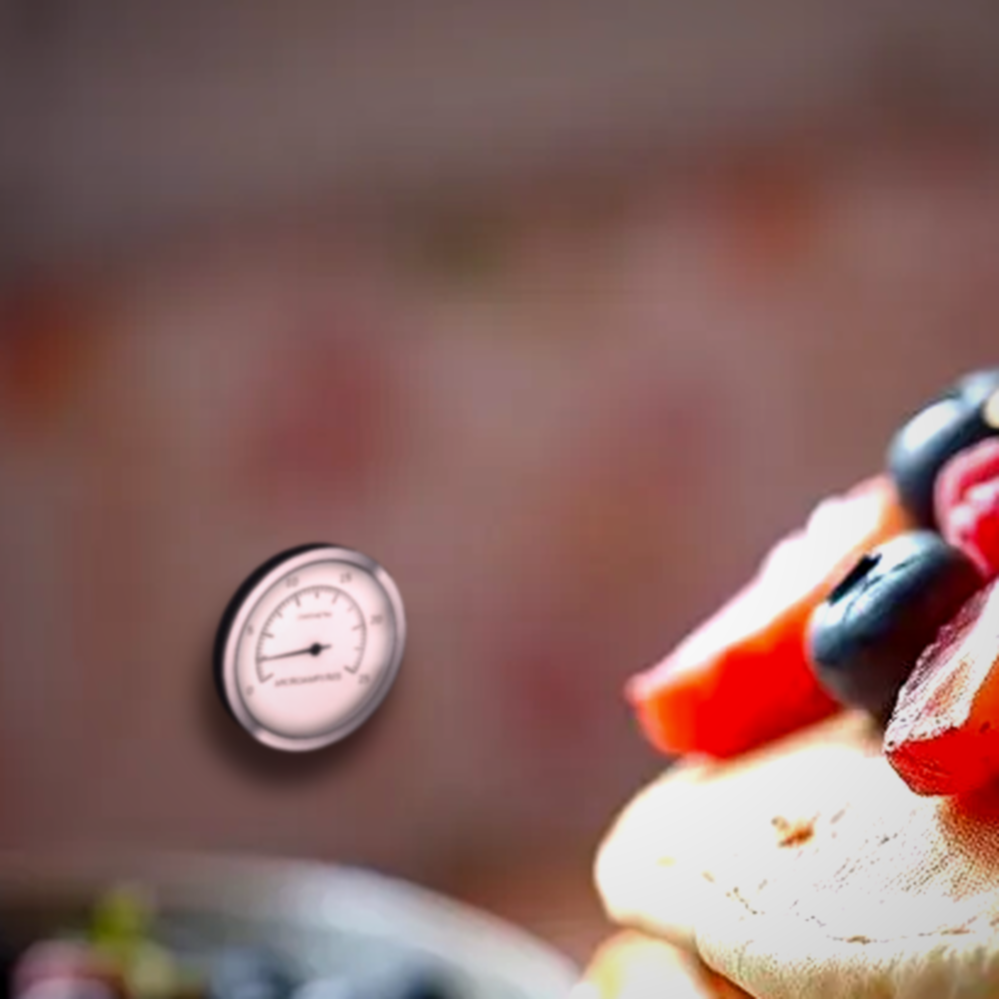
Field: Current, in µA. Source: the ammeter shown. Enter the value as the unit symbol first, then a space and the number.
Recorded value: µA 2.5
